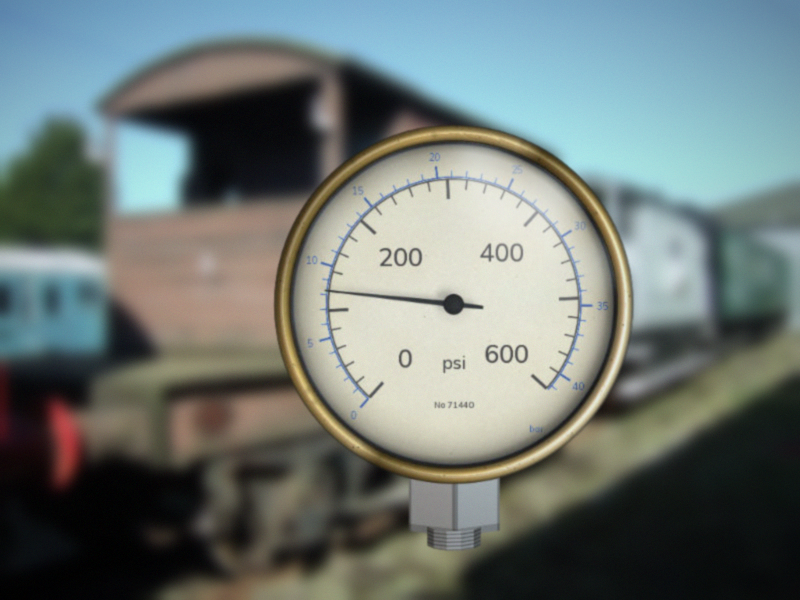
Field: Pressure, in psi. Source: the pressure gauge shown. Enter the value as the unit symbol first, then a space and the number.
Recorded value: psi 120
